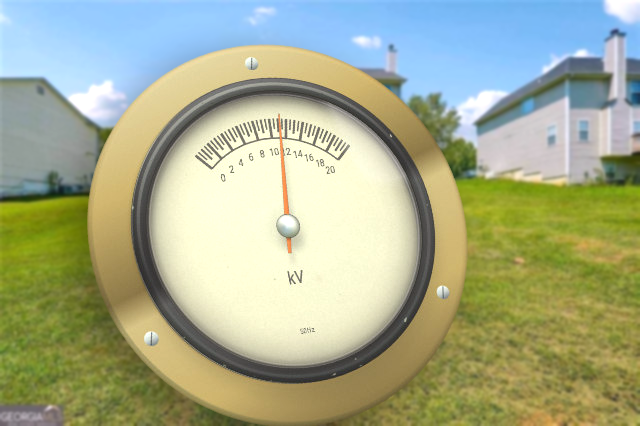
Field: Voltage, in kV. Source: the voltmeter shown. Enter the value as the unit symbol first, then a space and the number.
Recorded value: kV 11
